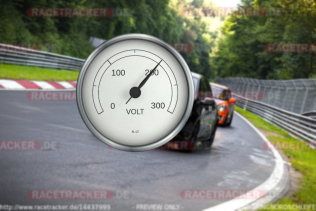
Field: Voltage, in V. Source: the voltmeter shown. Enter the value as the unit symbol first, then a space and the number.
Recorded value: V 200
